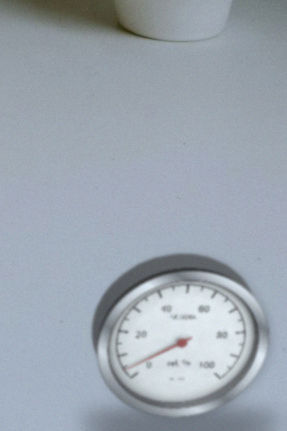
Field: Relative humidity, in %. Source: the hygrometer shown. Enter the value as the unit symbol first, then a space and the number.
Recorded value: % 5
